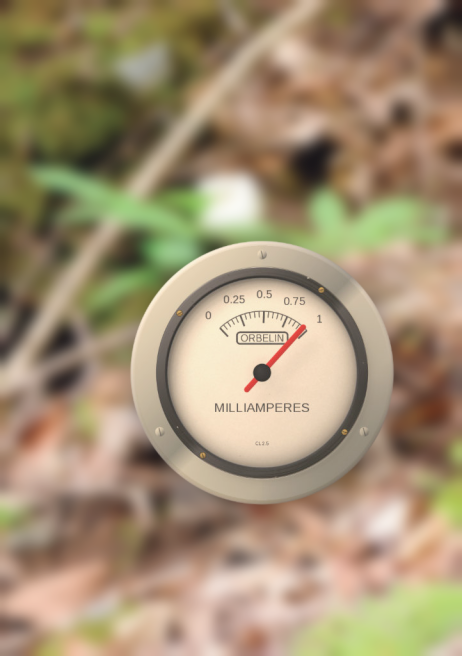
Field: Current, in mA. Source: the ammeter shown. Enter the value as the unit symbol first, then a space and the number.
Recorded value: mA 0.95
